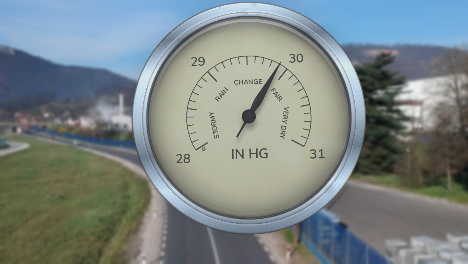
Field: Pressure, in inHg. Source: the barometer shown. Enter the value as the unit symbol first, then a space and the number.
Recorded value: inHg 29.9
